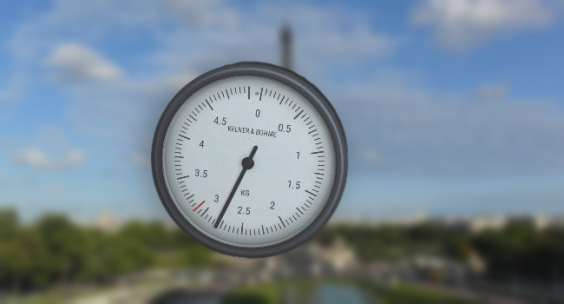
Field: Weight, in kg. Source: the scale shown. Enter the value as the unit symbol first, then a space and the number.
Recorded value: kg 2.8
